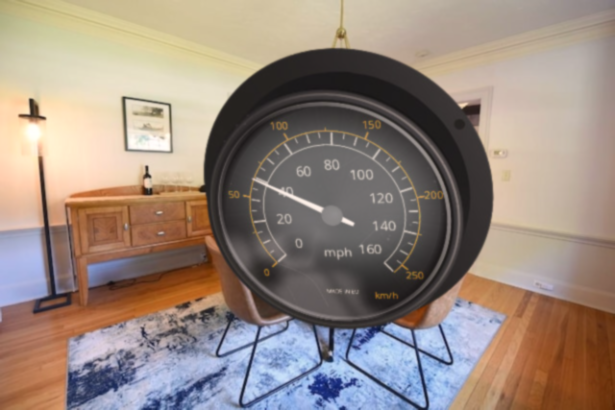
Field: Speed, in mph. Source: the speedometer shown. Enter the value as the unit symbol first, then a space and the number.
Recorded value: mph 40
